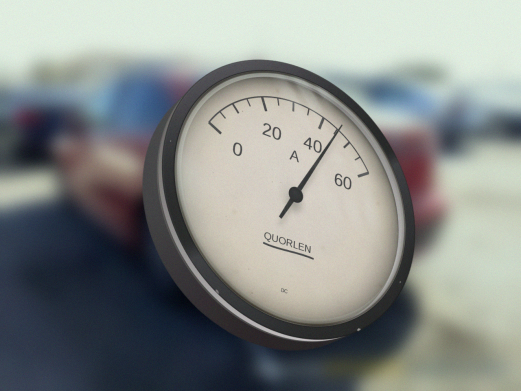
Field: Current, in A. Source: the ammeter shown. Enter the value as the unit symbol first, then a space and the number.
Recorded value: A 45
